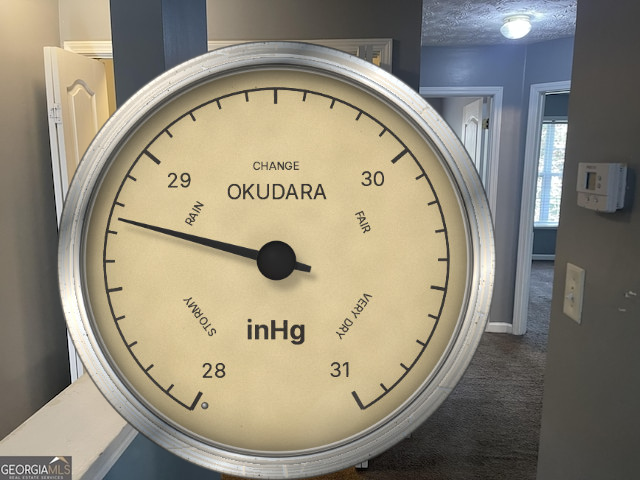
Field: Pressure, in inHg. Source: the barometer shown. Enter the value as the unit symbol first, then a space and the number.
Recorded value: inHg 28.75
